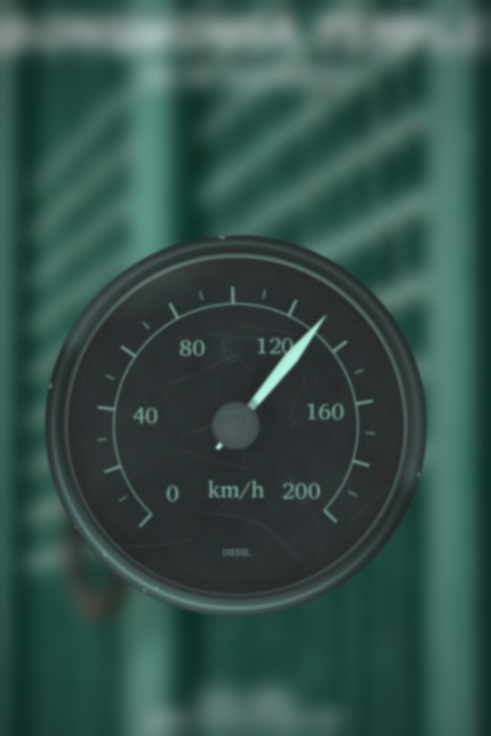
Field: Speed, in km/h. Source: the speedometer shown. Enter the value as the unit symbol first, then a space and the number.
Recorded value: km/h 130
